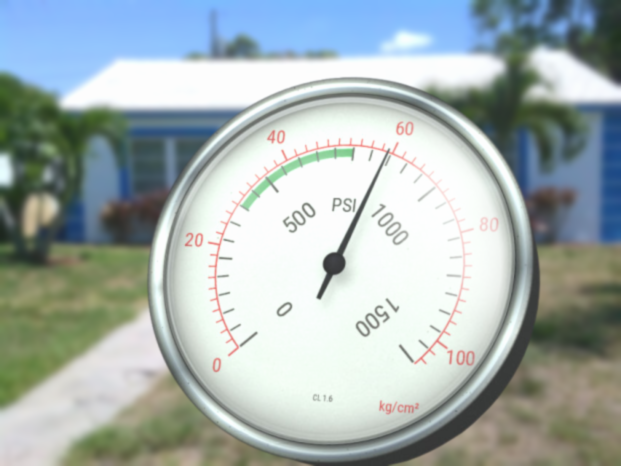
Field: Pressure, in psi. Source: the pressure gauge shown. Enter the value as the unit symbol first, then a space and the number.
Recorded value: psi 850
